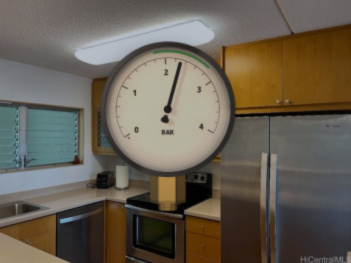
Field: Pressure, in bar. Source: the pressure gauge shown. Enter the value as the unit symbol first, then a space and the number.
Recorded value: bar 2.3
